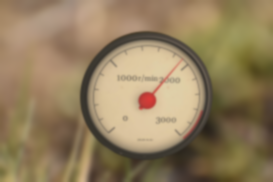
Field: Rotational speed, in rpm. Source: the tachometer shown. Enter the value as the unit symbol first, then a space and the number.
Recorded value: rpm 1900
